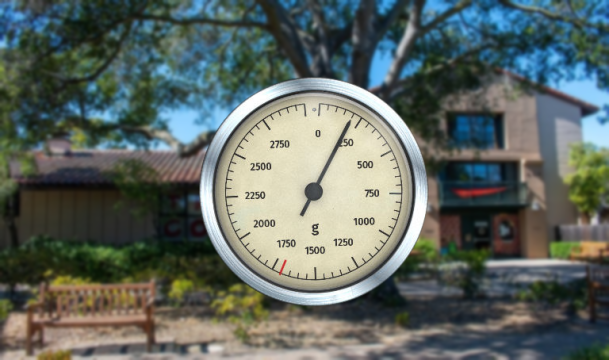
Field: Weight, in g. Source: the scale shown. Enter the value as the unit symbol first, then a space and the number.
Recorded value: g 200
